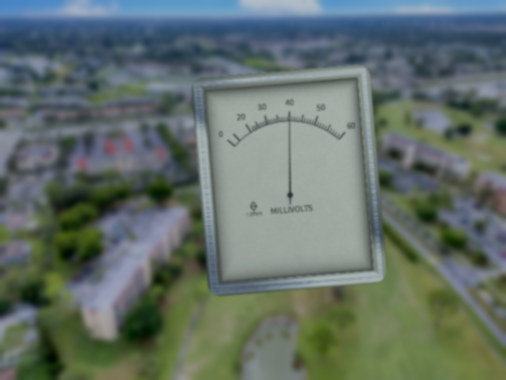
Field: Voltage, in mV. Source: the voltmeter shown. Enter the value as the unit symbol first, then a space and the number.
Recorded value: mV 40
